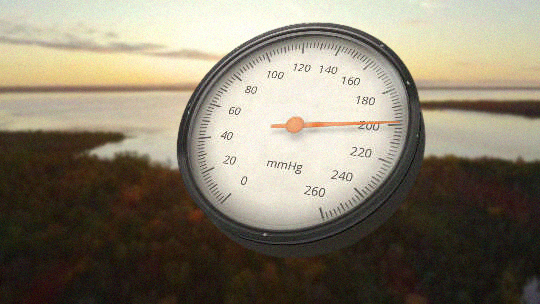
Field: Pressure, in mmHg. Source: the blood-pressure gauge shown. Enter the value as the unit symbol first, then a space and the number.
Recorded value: mmHg 200
